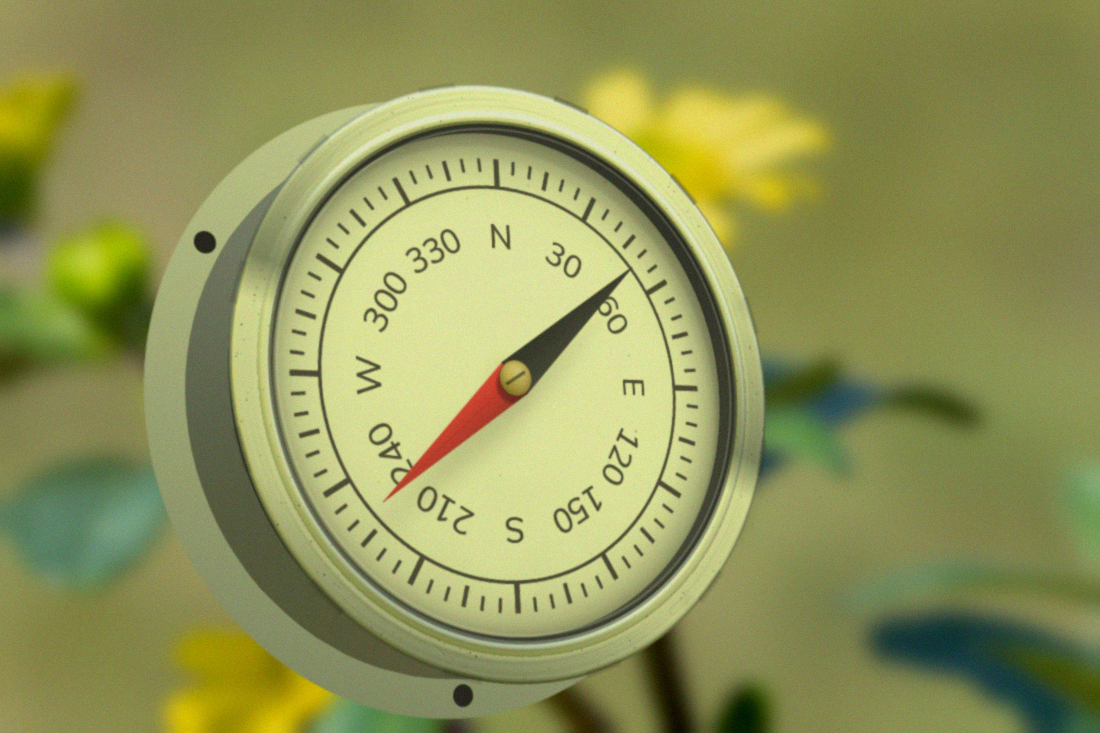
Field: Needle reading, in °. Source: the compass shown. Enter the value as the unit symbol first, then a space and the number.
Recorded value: ° 230
